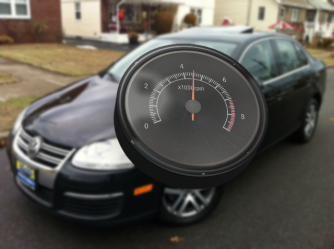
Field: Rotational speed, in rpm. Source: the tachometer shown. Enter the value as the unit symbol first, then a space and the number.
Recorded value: rpm 4500
